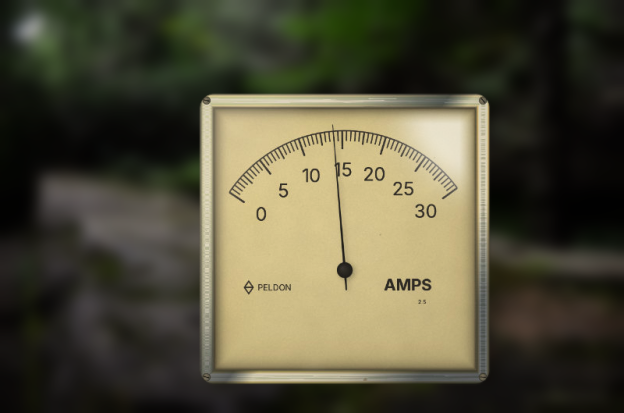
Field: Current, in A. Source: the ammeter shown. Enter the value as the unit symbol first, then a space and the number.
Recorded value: A 14
